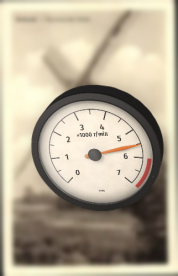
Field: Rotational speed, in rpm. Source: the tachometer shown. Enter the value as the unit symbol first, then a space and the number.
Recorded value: rpm 5500
